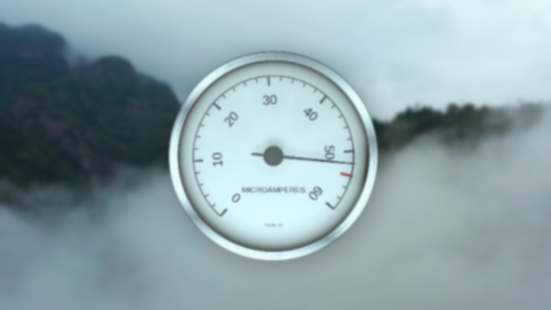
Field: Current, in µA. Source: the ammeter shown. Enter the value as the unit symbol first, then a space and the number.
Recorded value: µA 52
